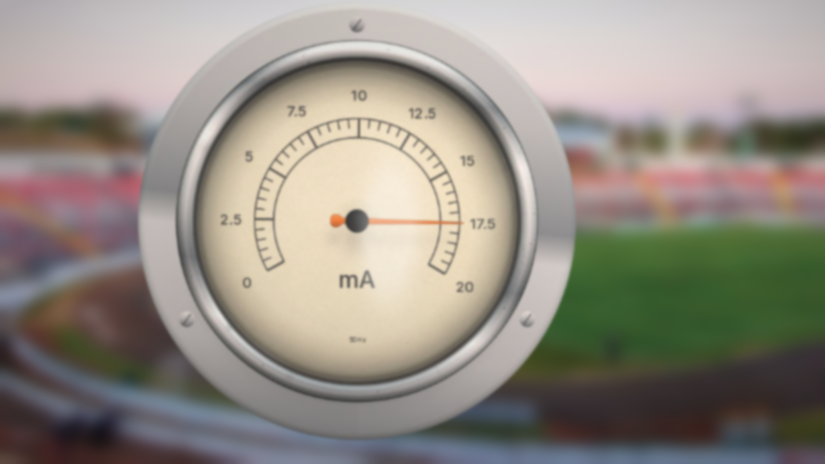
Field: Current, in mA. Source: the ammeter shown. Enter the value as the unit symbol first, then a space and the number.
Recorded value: mA 17.5
